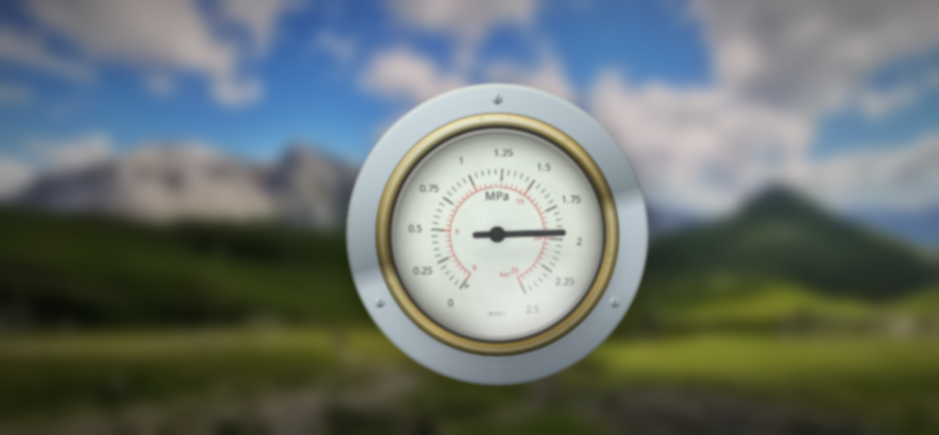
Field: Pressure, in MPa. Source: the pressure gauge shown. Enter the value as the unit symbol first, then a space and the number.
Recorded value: MPa 1.95
